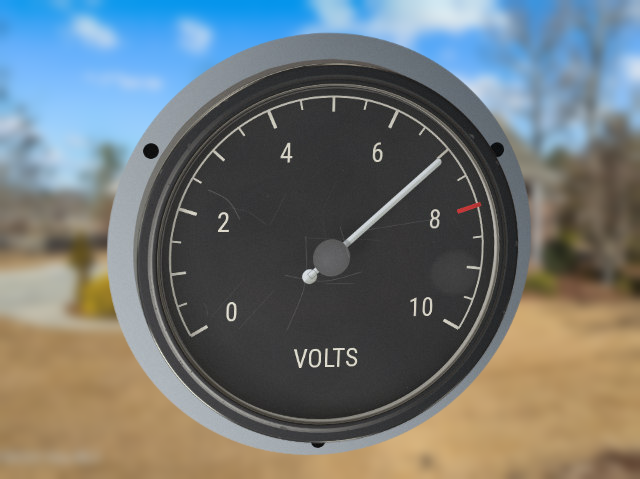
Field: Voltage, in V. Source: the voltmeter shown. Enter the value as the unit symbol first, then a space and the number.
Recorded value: V 7
